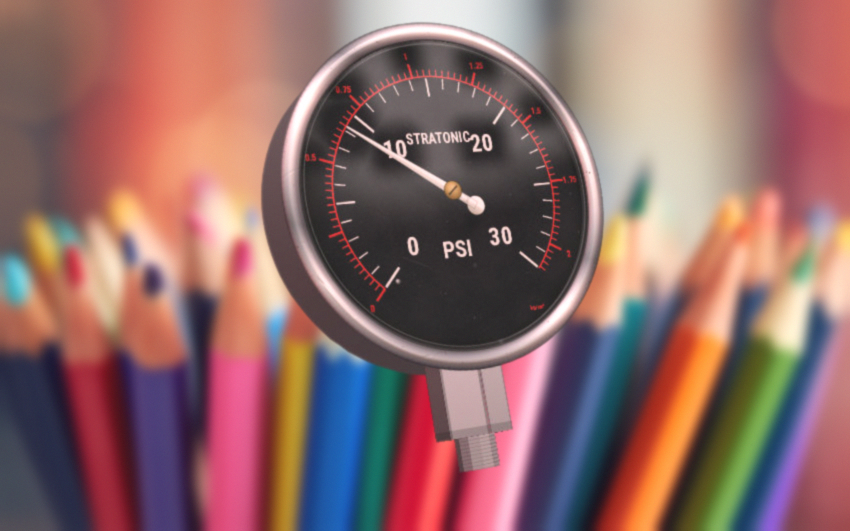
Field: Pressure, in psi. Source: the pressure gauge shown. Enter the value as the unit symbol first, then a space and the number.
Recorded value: psi 9
